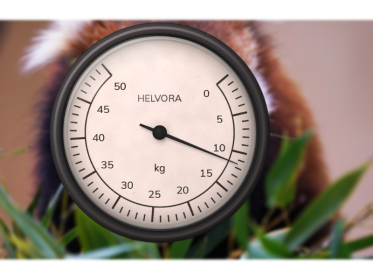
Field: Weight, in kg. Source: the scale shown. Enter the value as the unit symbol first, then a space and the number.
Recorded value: kg 11.5
